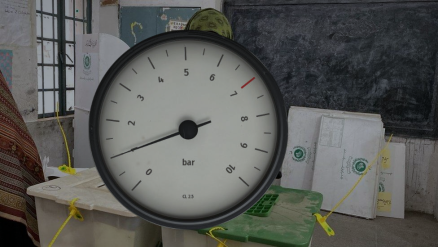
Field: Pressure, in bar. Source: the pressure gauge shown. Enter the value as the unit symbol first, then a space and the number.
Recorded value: bar 1
